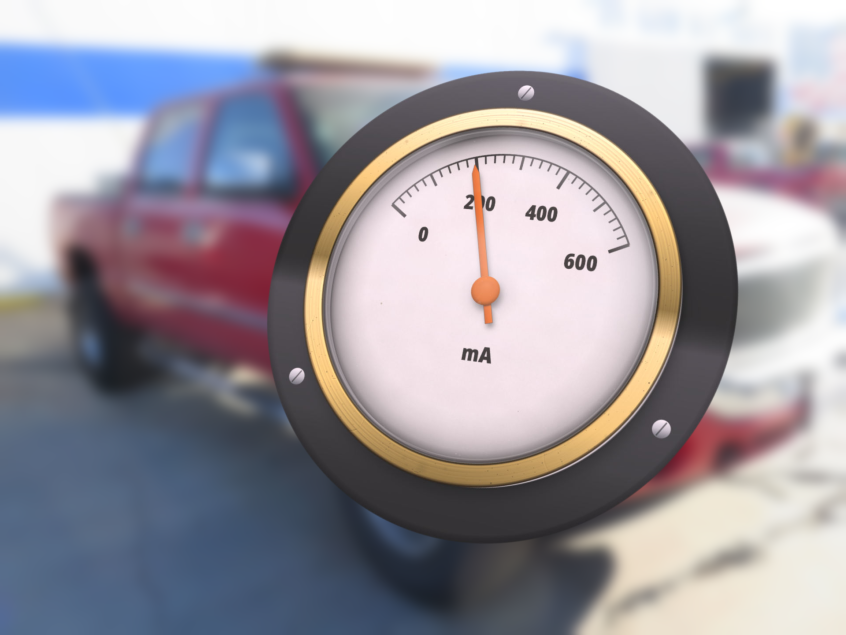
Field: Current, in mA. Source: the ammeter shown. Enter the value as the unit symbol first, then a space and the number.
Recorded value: mA 200
